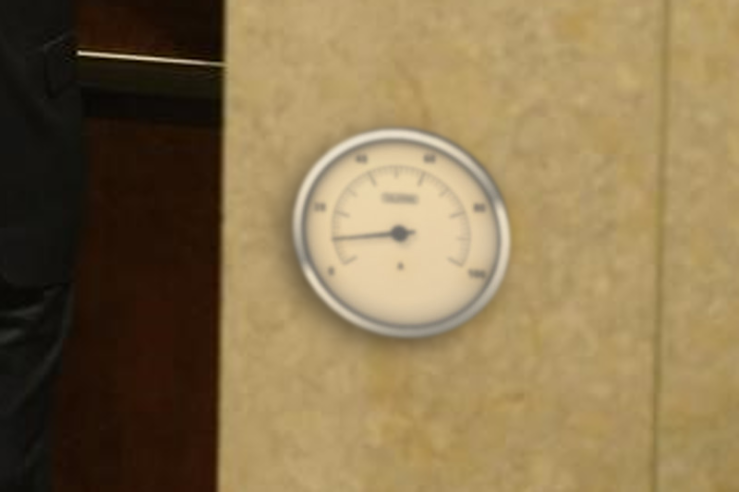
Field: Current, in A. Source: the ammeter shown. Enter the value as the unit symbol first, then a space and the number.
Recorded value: A 10
